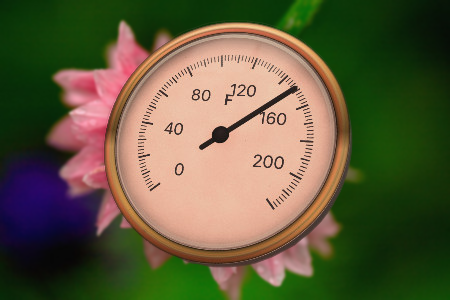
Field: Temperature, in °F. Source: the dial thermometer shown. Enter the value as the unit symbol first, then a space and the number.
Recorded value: °F 150
